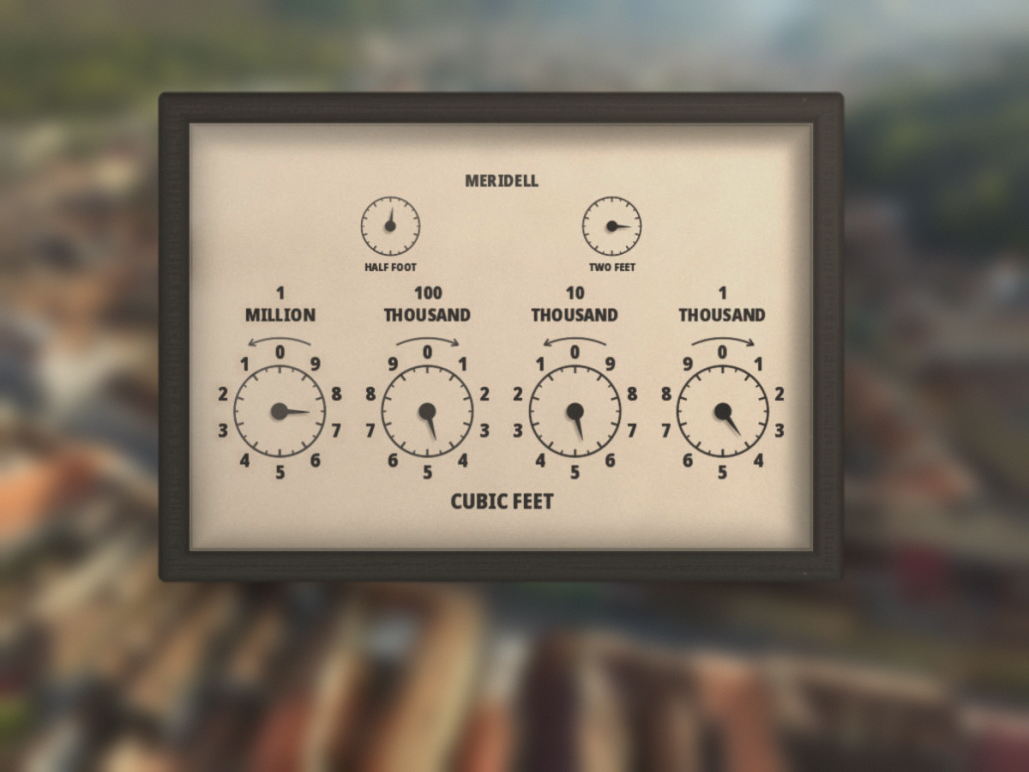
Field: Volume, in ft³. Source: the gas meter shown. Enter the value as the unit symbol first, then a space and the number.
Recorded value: ft³ 745400
